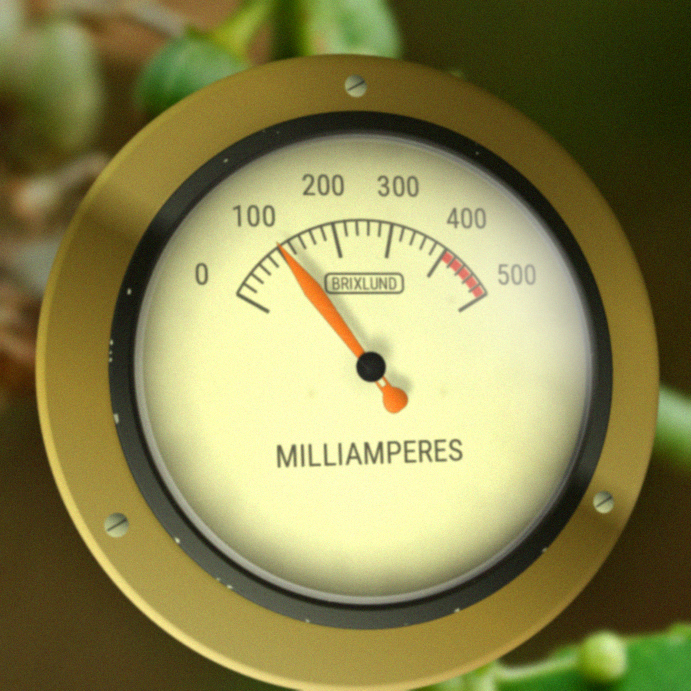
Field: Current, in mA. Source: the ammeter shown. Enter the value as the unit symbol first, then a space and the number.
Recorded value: mA 100
